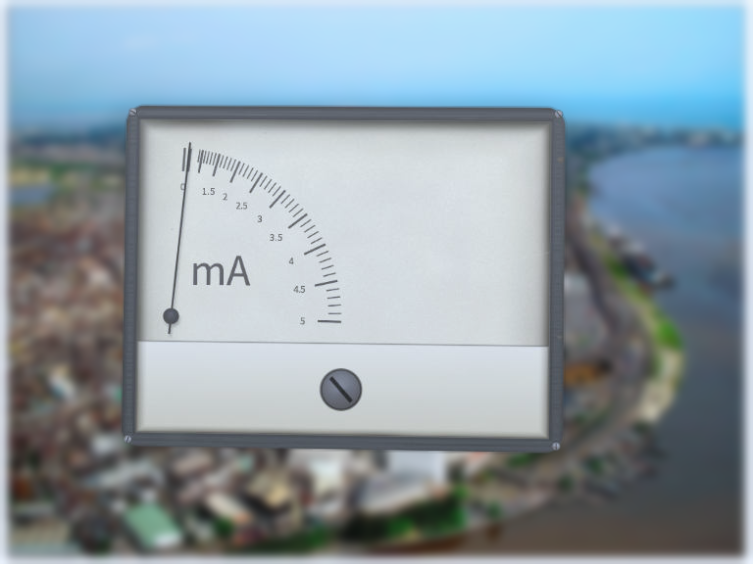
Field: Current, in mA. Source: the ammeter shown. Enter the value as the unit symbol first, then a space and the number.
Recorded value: mA 0.5
